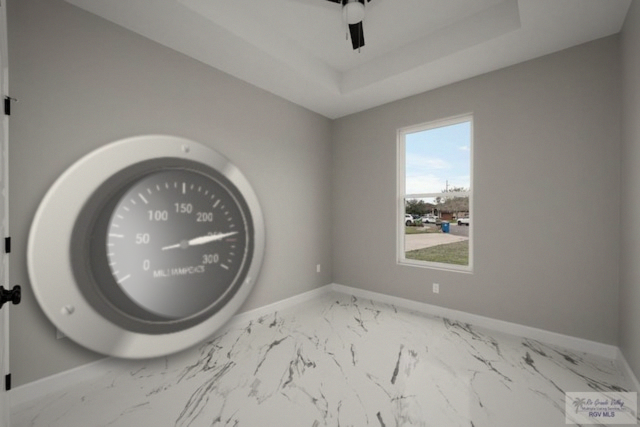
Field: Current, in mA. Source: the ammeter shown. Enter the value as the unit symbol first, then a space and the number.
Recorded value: mA 250
